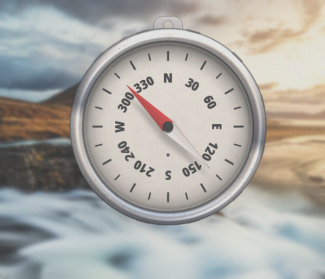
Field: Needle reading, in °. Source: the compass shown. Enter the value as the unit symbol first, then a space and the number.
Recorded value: ° 315
